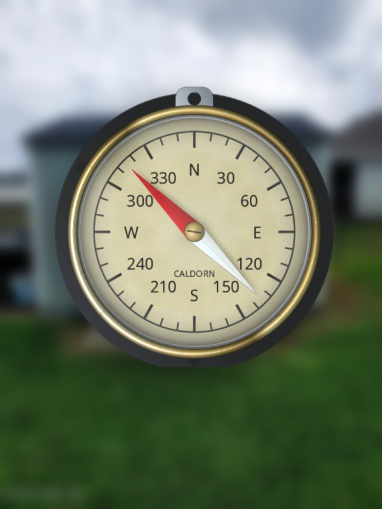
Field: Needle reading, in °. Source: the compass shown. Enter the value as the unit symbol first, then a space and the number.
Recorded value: ° 315
